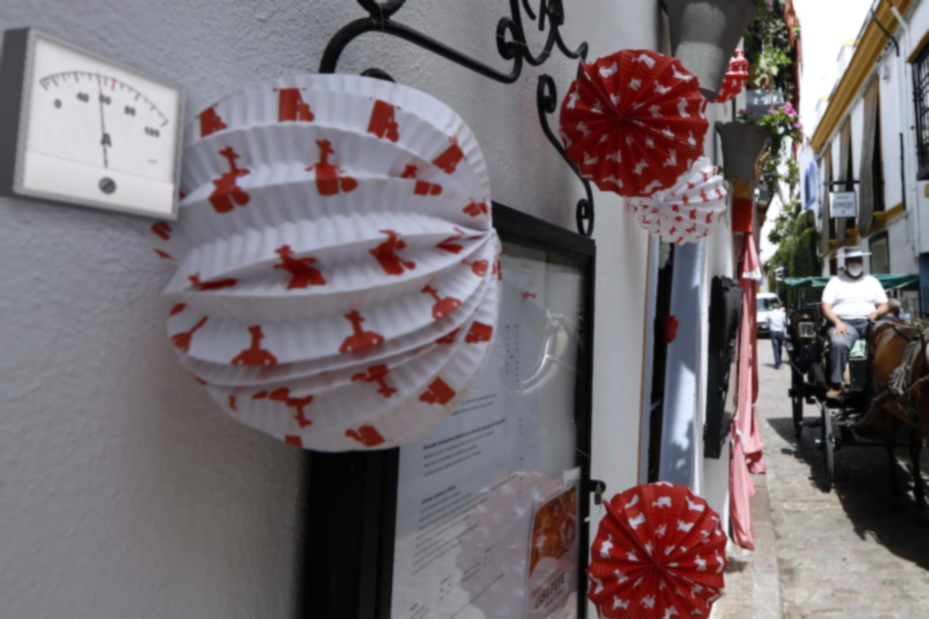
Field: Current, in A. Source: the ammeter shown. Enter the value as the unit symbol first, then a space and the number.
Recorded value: A 55
